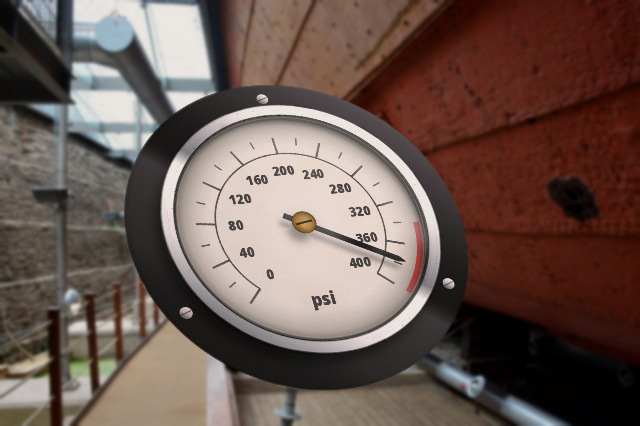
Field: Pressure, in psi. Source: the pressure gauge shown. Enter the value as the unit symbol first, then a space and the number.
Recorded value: psi 380
